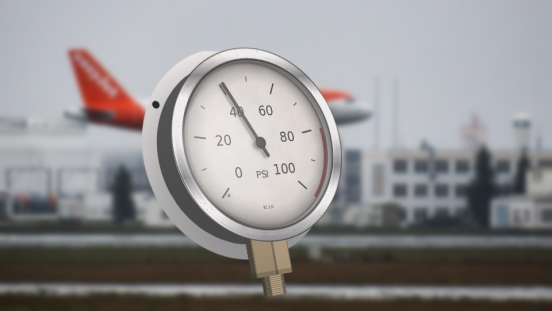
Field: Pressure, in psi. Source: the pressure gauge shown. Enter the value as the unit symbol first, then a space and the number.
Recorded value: psi 40
